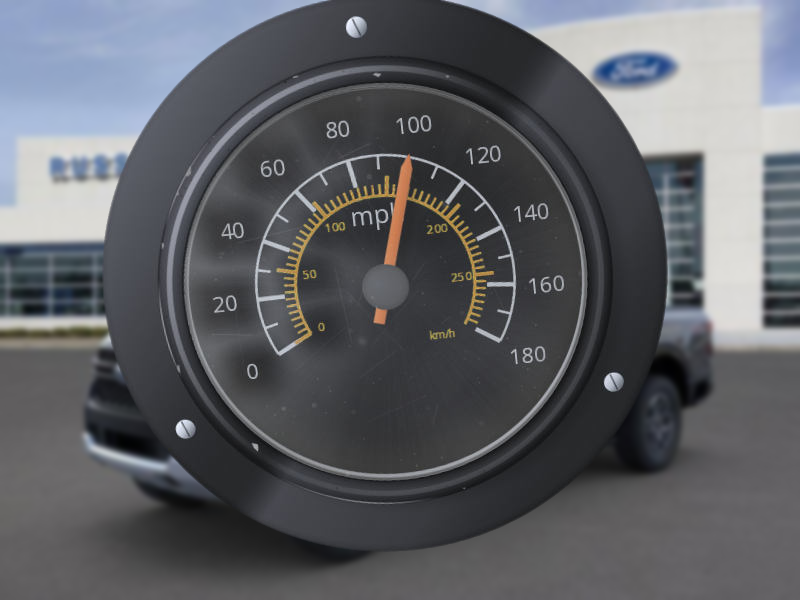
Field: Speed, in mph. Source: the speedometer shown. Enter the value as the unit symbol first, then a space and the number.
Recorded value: mph 100
